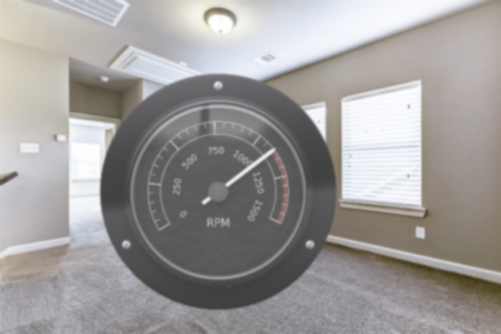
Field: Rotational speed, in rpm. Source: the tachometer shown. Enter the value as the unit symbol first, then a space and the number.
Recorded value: rpm 1100
